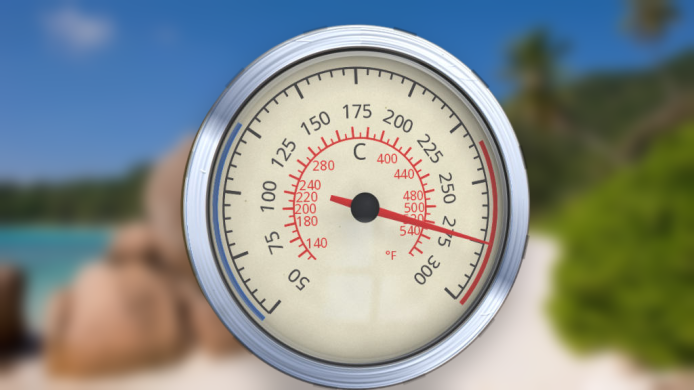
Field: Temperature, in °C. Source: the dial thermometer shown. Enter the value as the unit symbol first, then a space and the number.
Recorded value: °C 275
